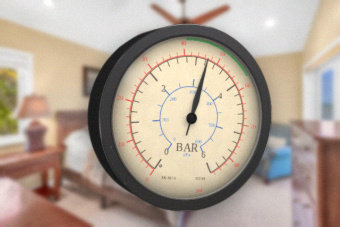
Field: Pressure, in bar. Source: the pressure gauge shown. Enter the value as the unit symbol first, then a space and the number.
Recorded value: bar 3.2
